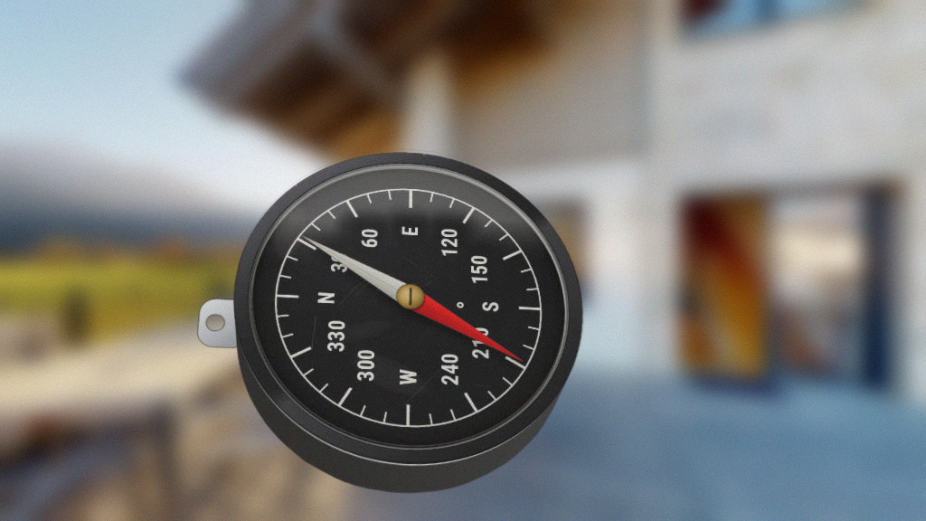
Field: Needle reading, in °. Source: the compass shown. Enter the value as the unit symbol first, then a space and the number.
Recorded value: ° 210
